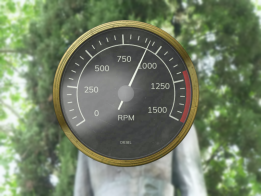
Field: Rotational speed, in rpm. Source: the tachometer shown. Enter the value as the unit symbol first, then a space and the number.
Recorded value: rpm 925
